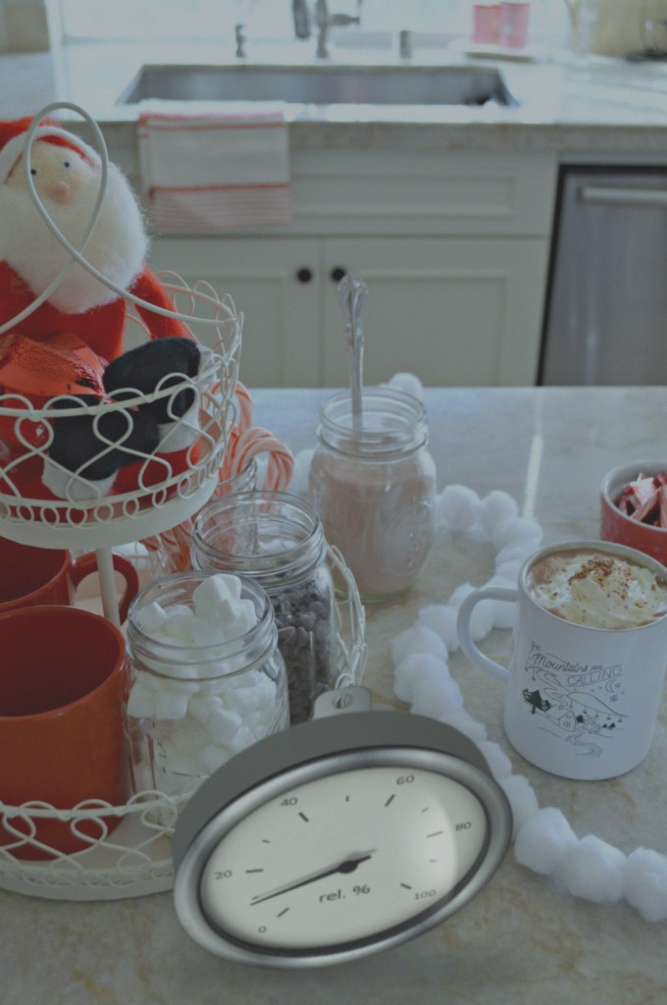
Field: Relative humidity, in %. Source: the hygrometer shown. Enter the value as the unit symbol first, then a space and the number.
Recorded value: % 10
